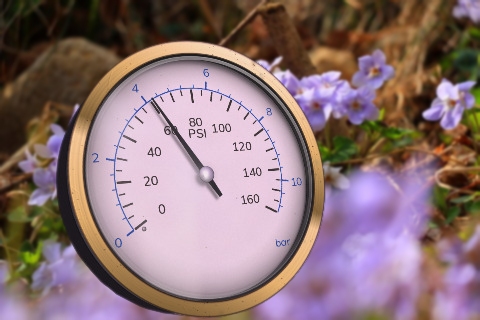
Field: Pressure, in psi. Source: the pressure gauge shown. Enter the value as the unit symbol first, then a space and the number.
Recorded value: psi 60
